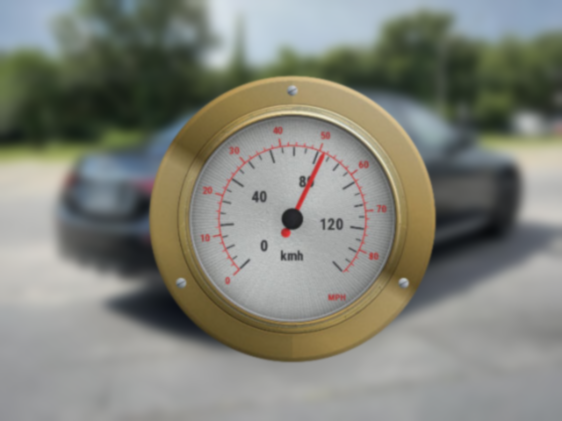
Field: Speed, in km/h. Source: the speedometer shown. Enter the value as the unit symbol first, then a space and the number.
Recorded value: km/h 82.5
